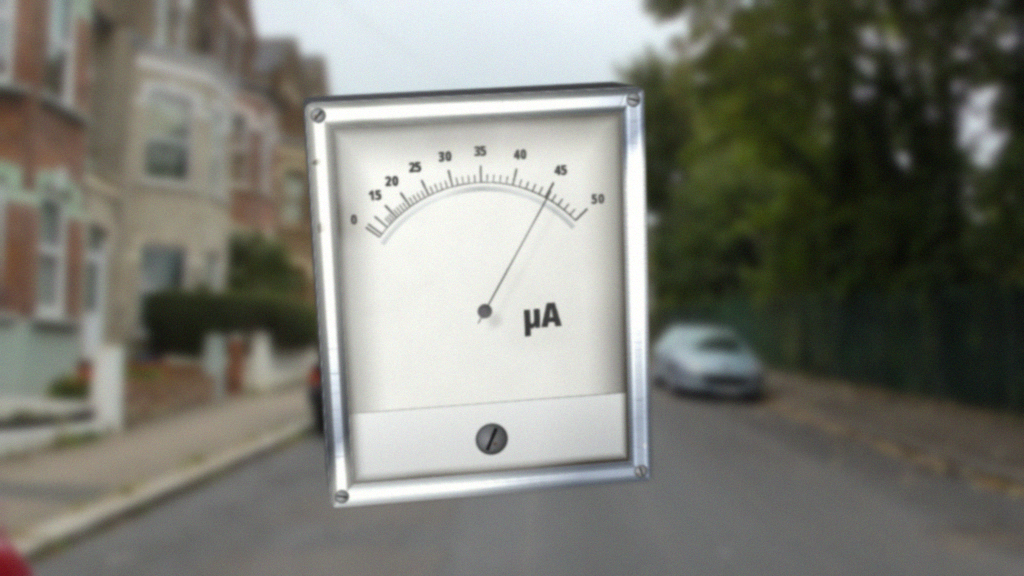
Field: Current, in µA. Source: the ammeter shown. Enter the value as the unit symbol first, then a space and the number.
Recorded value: µA 45
